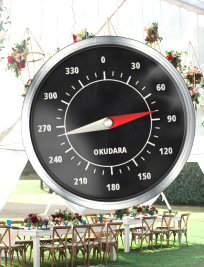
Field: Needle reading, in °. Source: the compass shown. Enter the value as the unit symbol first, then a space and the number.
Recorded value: ° 80
